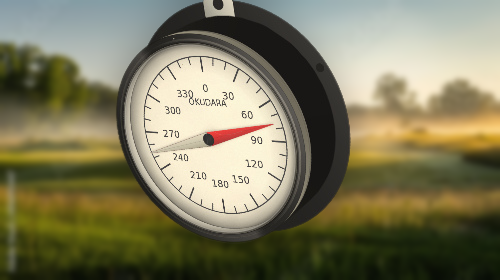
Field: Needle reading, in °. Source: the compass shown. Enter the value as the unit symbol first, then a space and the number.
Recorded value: ° 75
